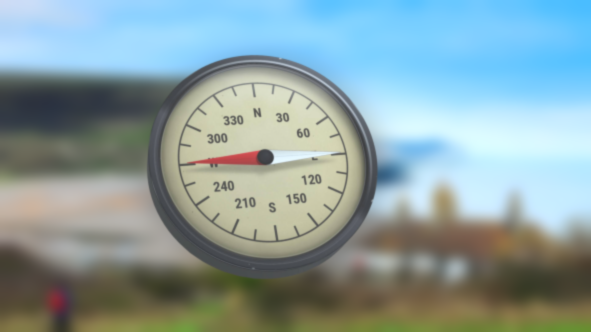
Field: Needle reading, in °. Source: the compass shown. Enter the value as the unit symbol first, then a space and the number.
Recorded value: ° 270
